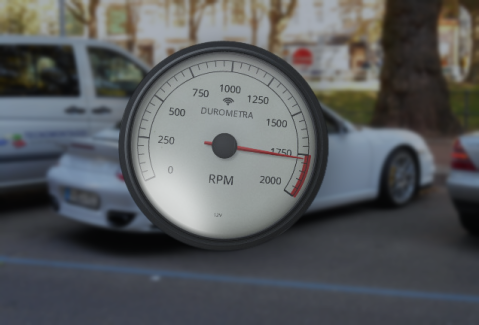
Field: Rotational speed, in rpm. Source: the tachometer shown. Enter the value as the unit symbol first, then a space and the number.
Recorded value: rpm 1775
